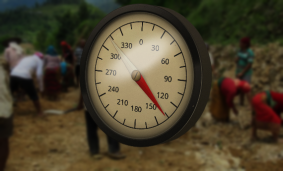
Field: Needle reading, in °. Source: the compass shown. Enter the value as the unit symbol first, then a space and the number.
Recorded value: ° 135
